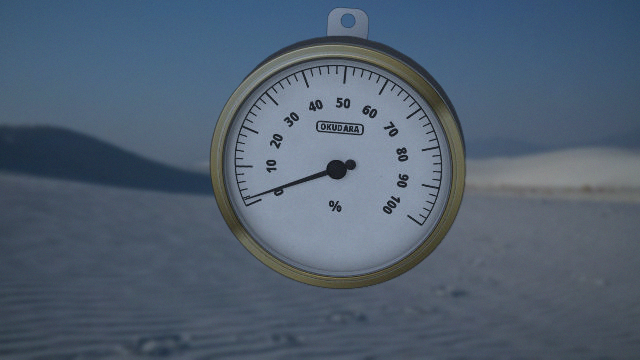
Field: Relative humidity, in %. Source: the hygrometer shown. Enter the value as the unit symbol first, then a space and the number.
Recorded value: % 2
